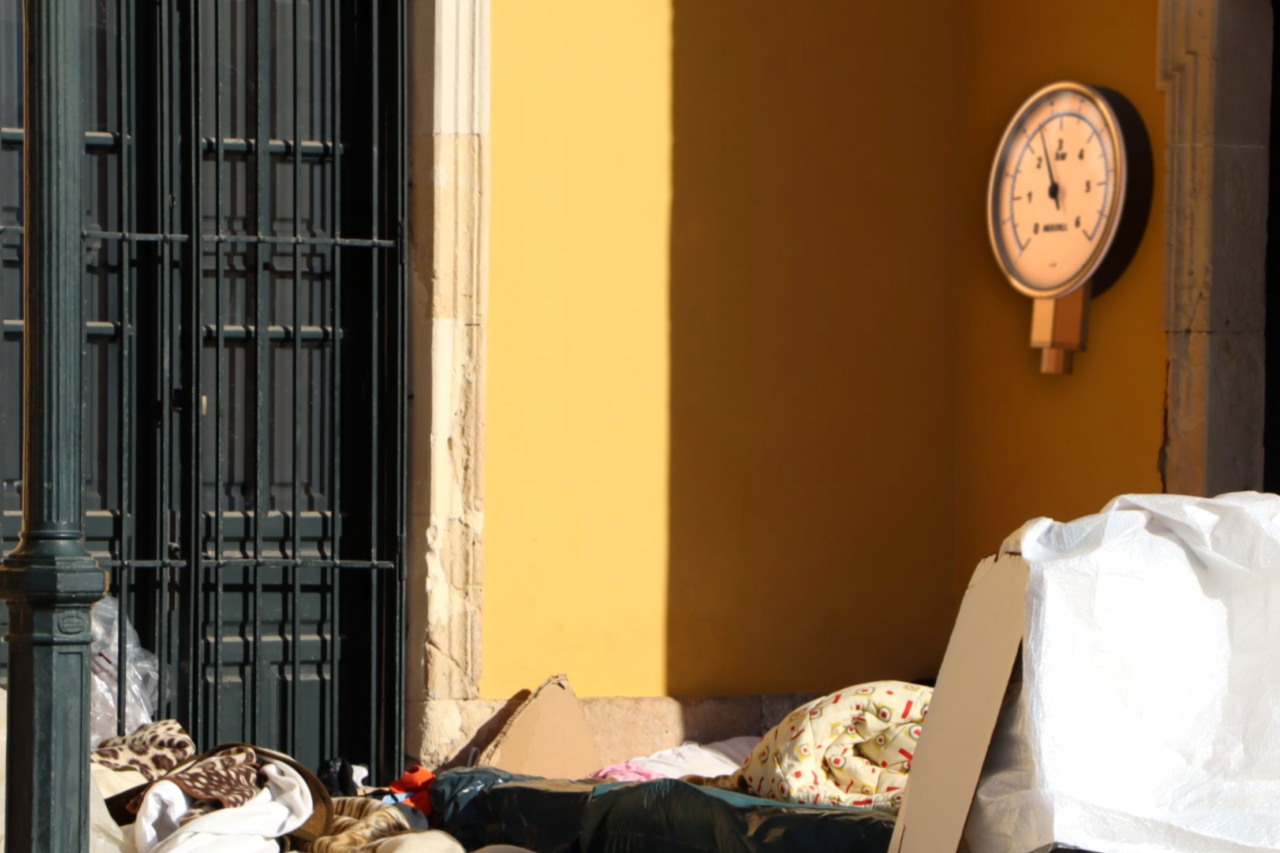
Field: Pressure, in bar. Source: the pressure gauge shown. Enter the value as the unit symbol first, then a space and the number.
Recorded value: bar 2.5
